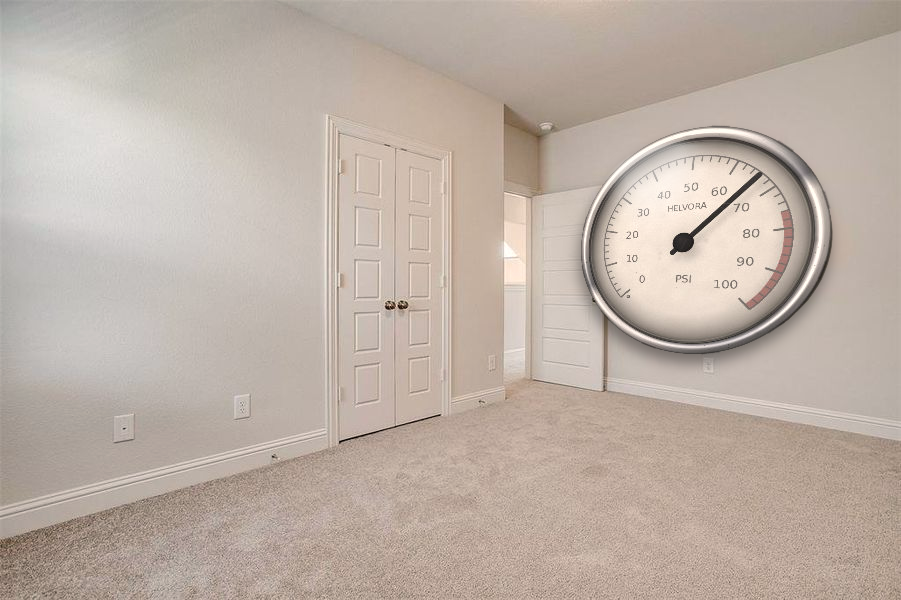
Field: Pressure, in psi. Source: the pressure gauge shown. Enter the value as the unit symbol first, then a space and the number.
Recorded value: psi 66
